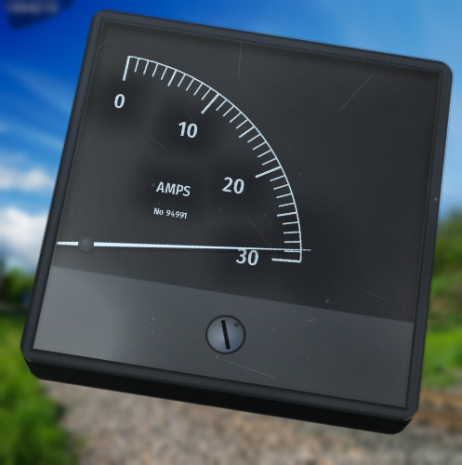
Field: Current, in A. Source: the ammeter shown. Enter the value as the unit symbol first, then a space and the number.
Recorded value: A 29
